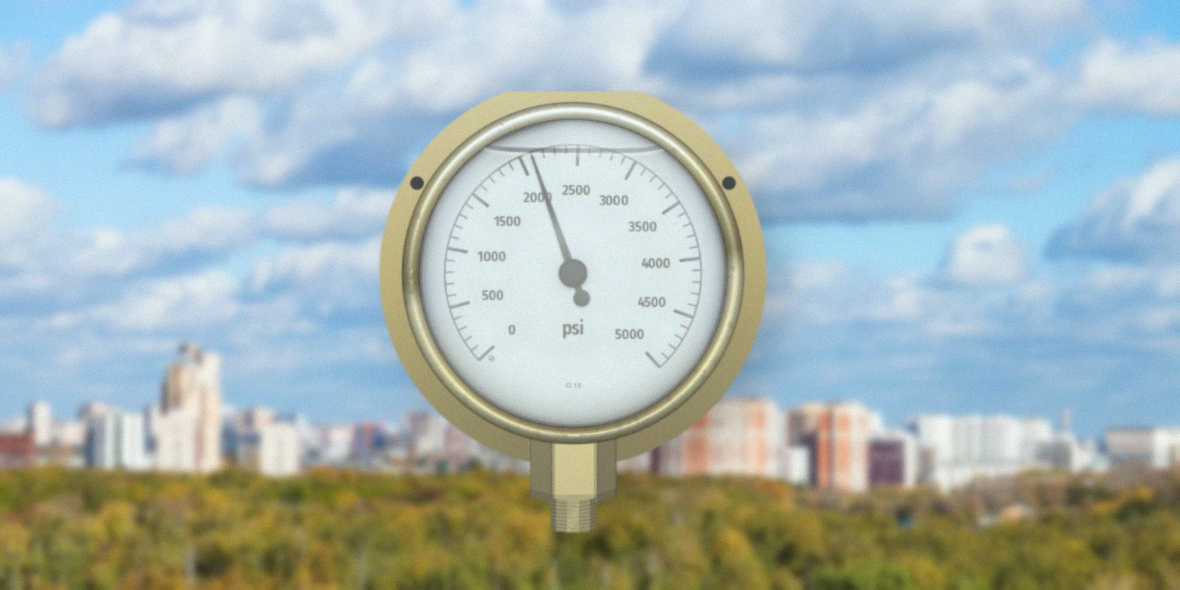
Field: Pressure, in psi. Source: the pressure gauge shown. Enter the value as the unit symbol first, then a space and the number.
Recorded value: psi 2100
